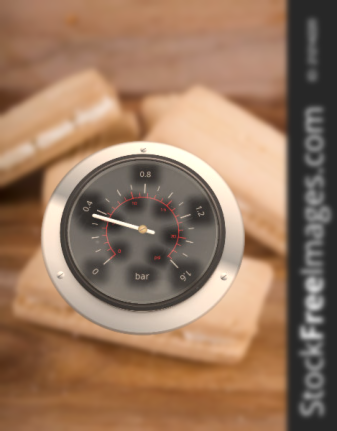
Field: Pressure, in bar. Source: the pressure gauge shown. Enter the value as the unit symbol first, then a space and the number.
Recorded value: bar 0.35
